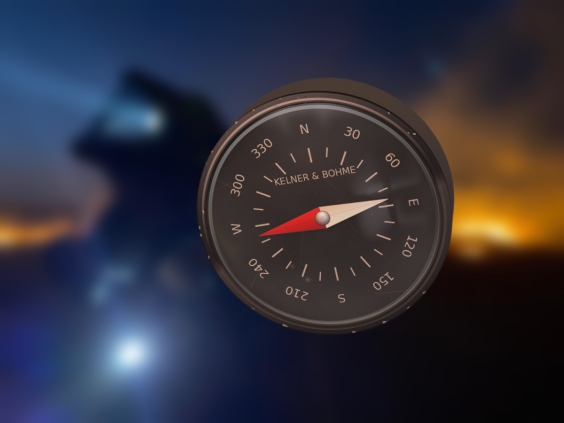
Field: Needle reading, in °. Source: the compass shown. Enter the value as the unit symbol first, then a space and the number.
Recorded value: ° 262.5
